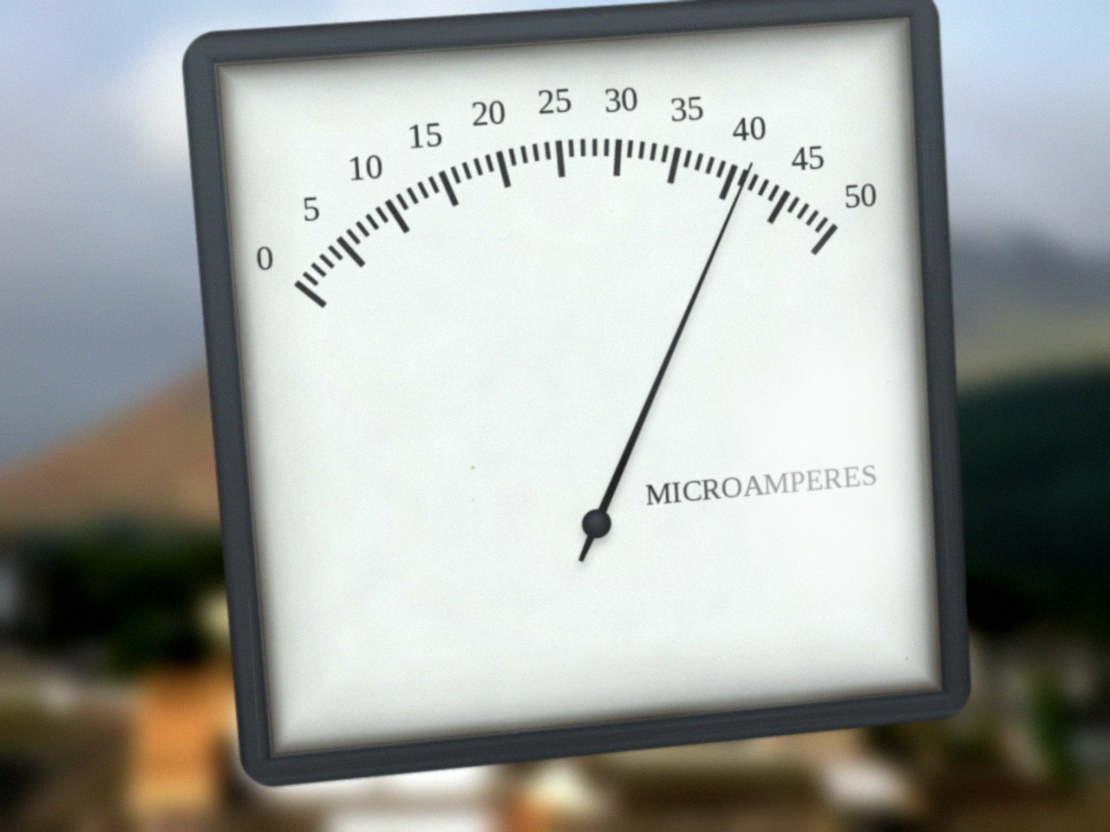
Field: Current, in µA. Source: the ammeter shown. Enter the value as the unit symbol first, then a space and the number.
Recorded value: µA 41
